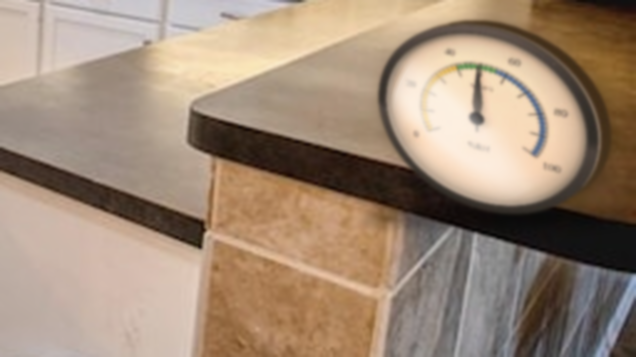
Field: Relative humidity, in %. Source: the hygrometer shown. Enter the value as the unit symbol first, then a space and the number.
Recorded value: % 50
